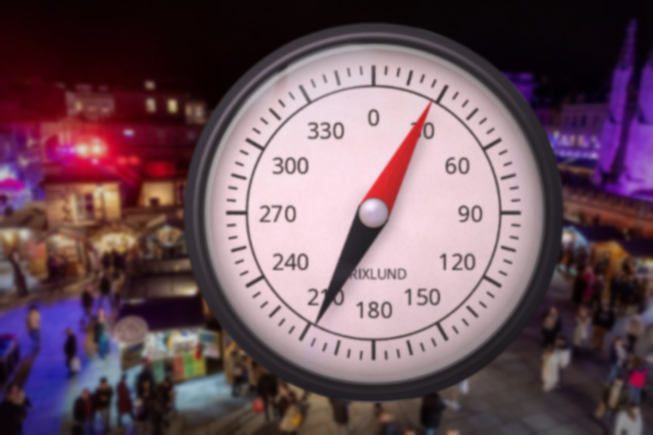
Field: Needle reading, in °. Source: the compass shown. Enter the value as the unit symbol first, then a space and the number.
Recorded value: ° 27.5
